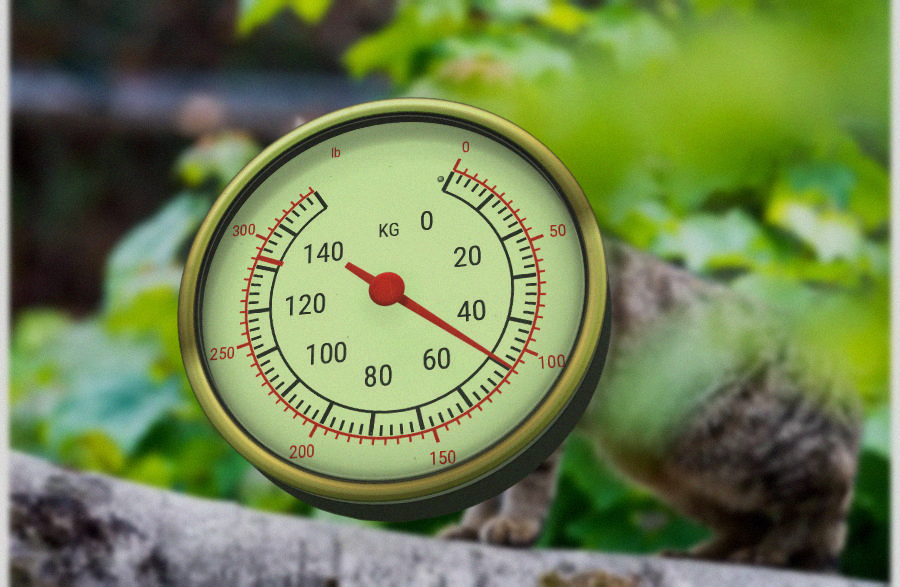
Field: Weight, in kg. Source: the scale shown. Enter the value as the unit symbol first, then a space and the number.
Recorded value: kg 50
